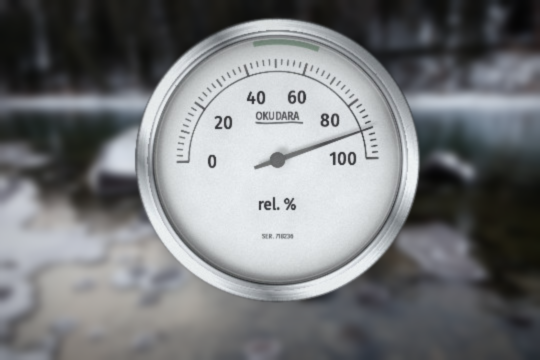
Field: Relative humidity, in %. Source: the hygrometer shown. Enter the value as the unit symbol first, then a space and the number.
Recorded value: % 90
